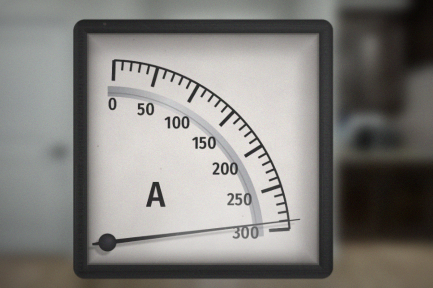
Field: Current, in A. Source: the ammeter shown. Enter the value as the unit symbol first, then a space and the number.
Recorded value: A 290
